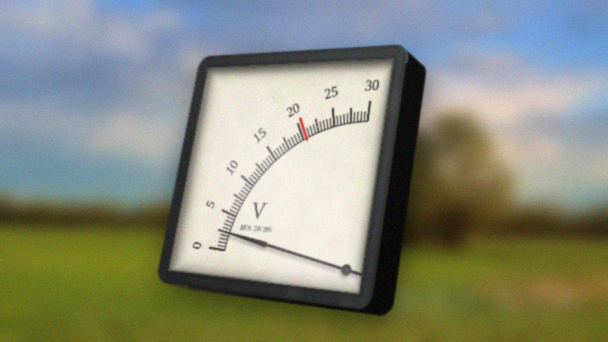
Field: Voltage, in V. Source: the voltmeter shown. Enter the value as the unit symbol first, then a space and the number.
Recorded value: V 2.5
